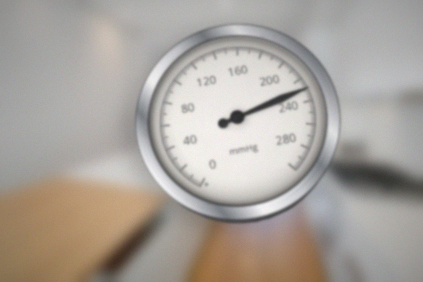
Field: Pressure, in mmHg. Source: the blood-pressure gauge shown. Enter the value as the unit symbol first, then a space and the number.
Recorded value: mmHg 230
